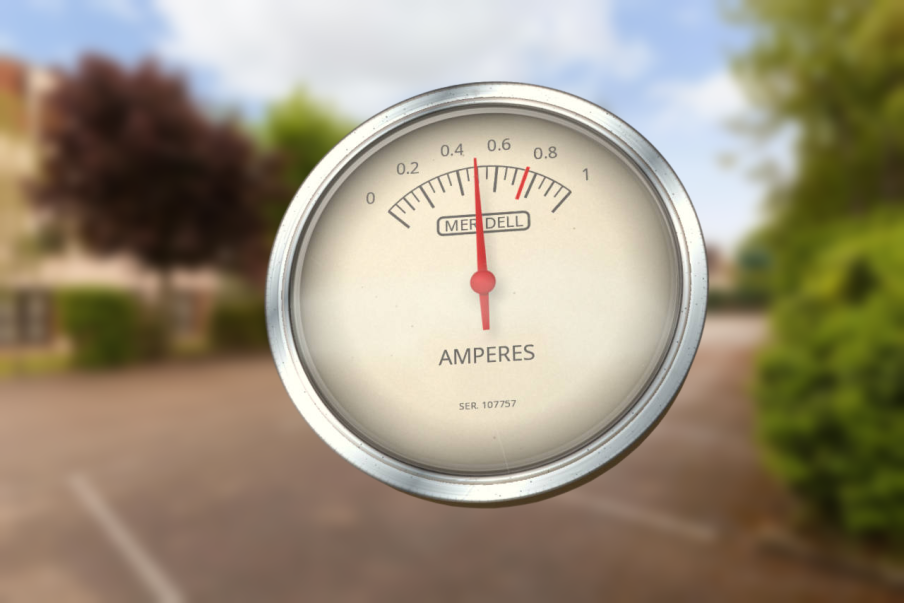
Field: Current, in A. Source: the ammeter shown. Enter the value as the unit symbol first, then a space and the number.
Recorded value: A 0.5
